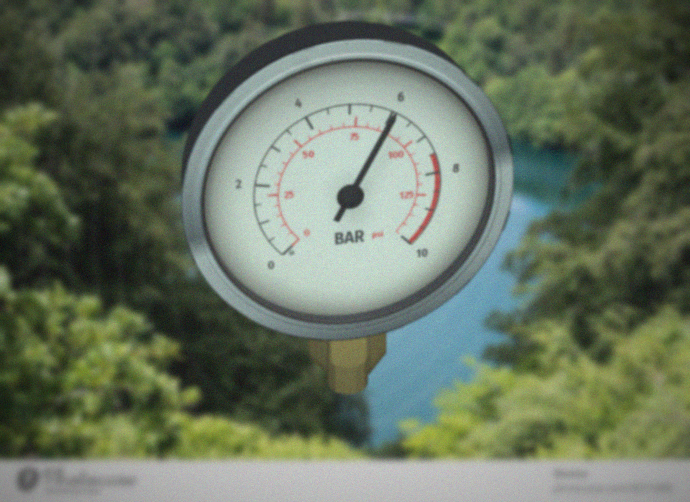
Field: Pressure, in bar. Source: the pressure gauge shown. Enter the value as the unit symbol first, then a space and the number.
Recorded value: bar 6
